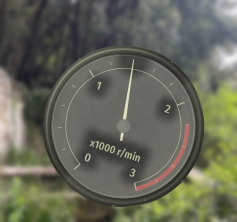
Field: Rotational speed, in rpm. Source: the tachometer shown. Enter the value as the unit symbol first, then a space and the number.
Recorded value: rpm 1400
